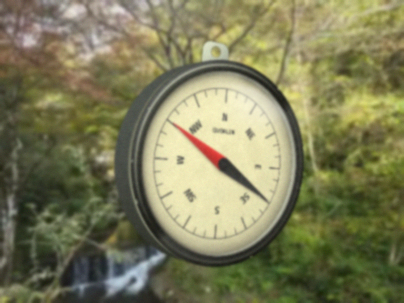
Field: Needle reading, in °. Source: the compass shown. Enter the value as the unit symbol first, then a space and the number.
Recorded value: ° 300
